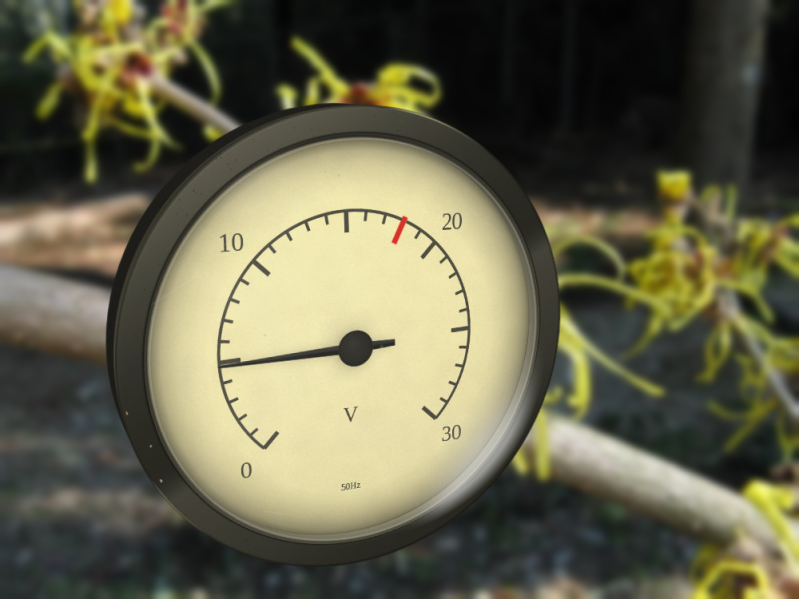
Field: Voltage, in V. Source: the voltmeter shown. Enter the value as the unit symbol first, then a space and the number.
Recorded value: V 5
